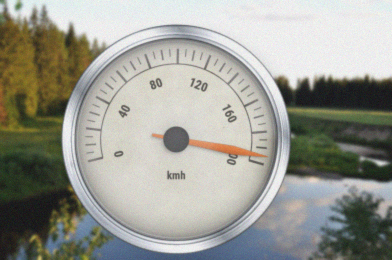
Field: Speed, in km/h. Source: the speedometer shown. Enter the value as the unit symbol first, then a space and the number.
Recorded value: km/h 195
